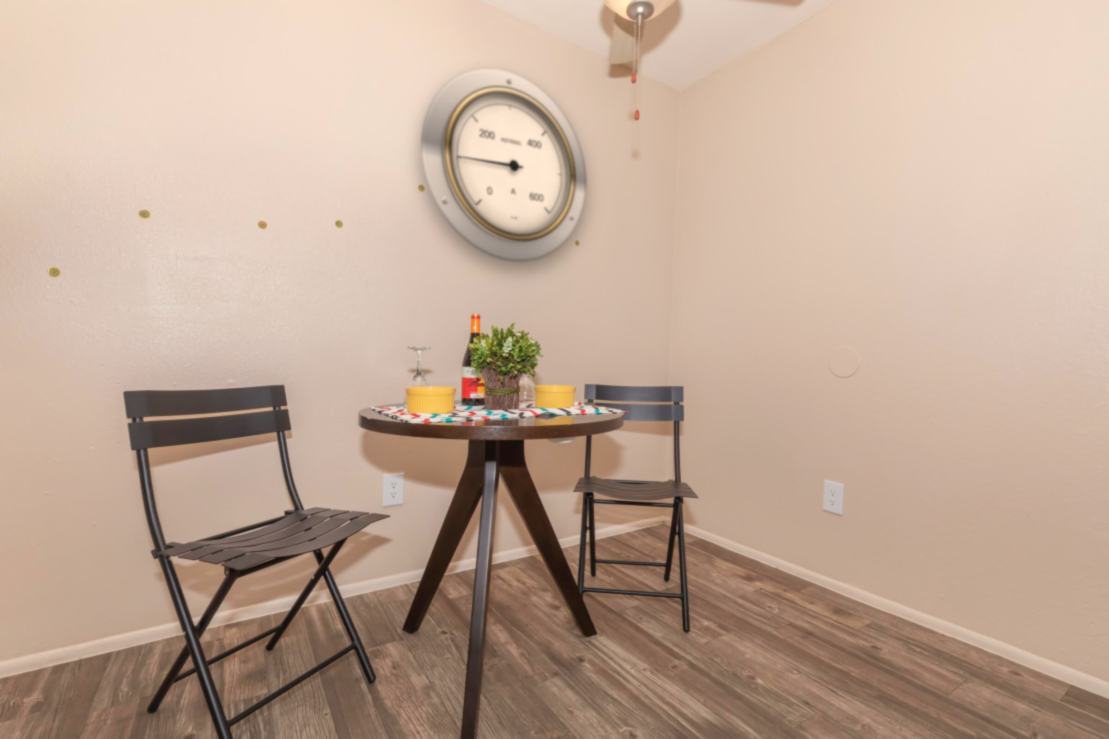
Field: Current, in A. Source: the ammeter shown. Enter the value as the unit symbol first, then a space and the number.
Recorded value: A 100
